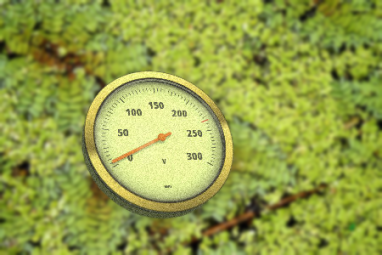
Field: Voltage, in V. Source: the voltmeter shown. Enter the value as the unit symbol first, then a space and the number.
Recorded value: V 5
